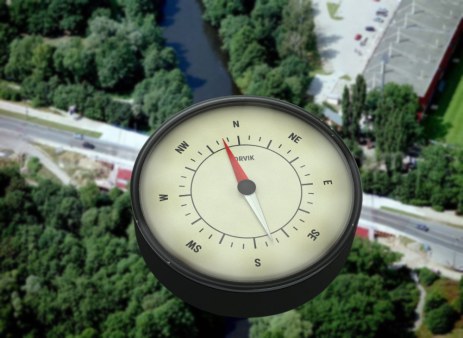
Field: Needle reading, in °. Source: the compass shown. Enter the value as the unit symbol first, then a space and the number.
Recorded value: ° 345
